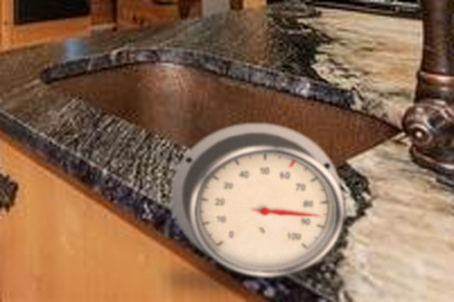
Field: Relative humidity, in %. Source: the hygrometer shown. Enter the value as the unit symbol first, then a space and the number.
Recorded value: % 85
